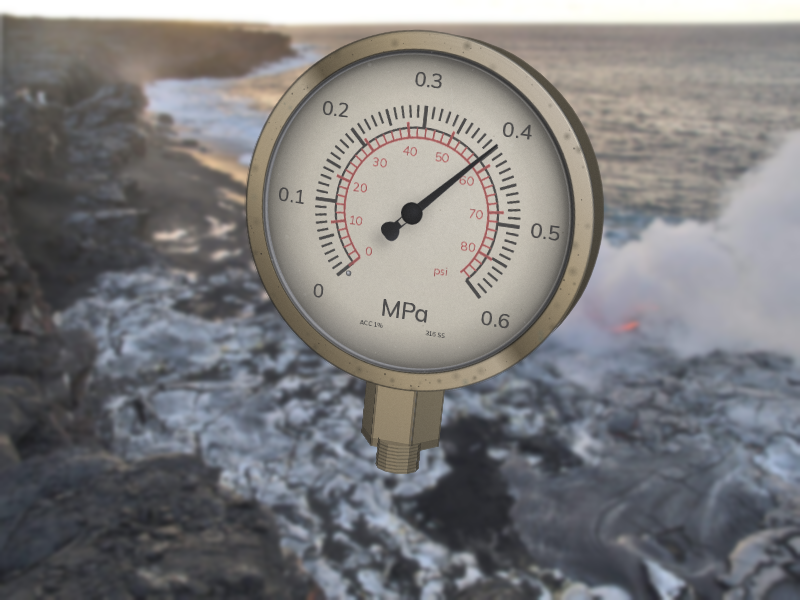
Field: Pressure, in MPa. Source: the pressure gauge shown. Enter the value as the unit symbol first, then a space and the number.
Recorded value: MPa 0.4
